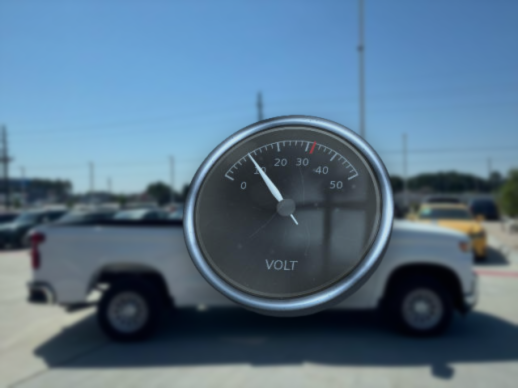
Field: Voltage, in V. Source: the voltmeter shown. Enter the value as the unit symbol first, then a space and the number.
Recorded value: V 10
